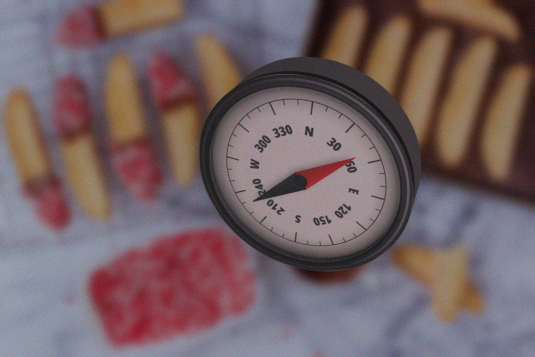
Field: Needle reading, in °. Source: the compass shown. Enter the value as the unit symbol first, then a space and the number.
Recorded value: ° 50
